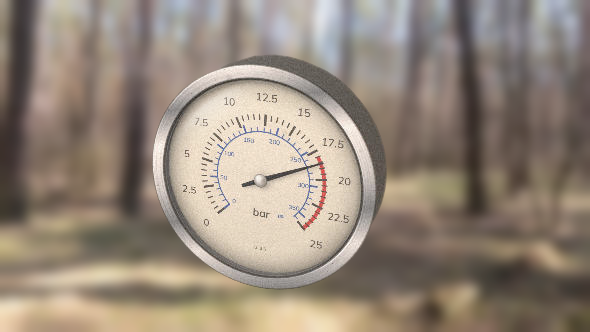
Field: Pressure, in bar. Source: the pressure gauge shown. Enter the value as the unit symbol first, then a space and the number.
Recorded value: bar 18.5
